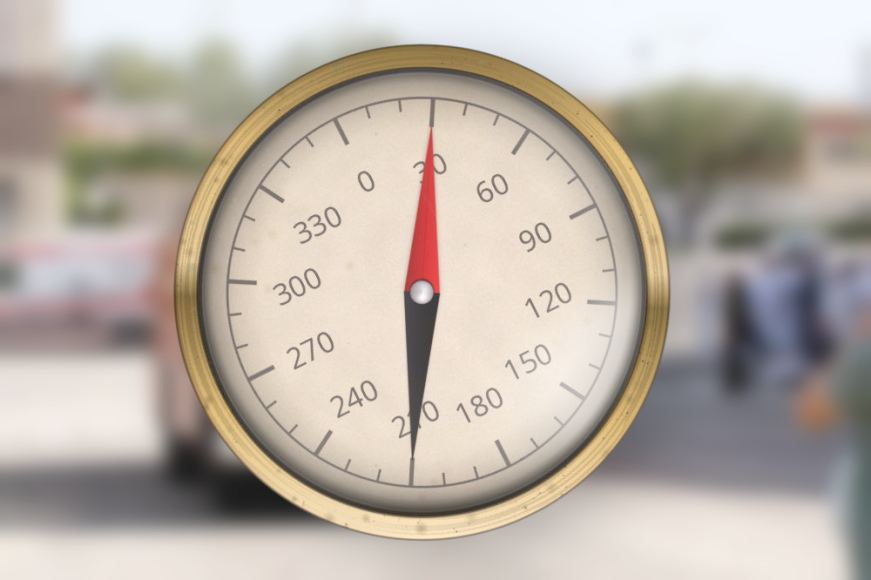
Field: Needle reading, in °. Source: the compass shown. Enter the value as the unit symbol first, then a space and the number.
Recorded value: ° 30
